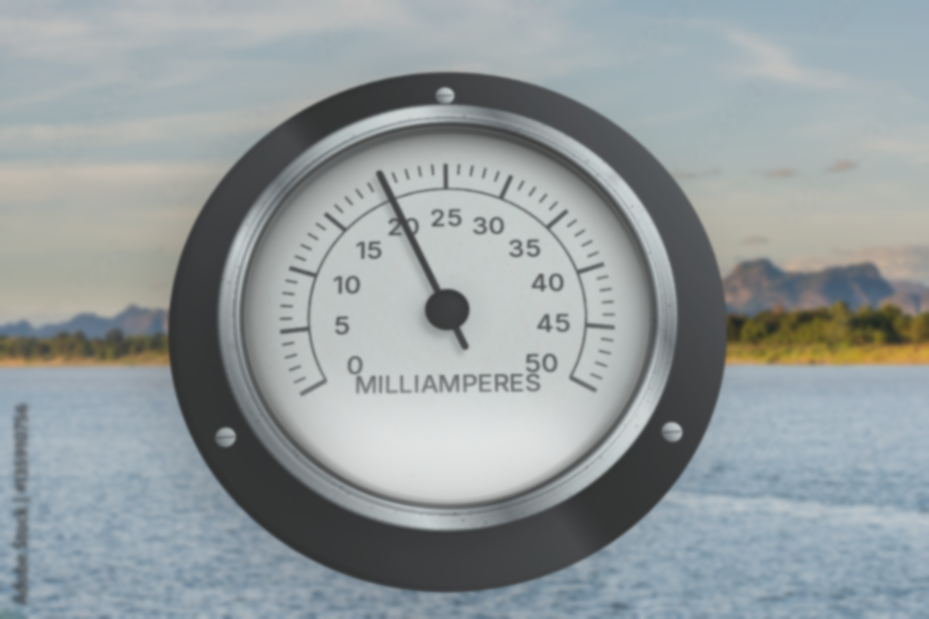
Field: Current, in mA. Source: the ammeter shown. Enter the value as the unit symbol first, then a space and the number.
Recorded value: mA 20
